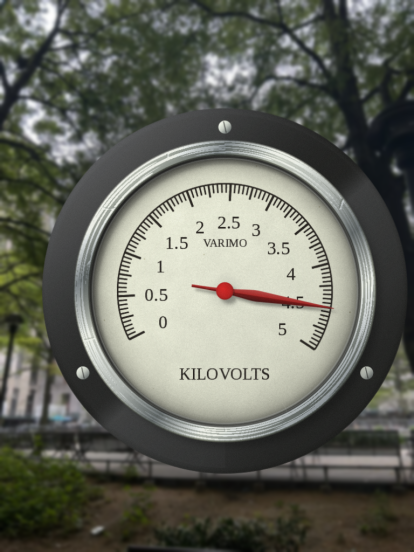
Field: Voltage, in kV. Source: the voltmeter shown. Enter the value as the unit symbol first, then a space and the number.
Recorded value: kV 4.5
